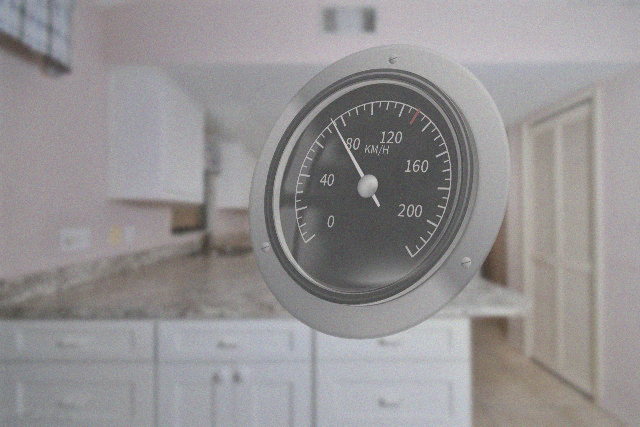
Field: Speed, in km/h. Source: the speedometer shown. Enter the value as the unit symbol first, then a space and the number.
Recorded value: km/h 75
